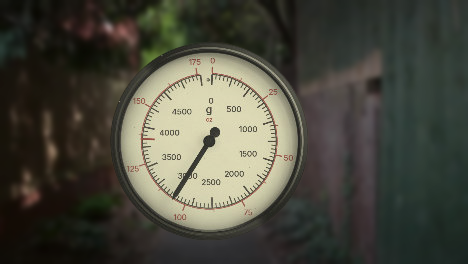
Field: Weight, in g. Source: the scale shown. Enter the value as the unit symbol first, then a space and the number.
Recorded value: g 3000
